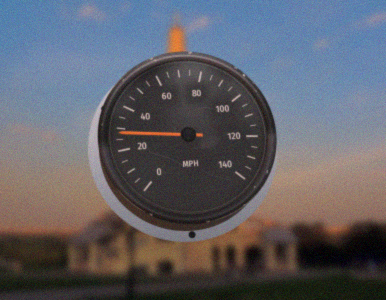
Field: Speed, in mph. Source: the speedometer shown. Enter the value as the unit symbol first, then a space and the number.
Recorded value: mph 27.5
